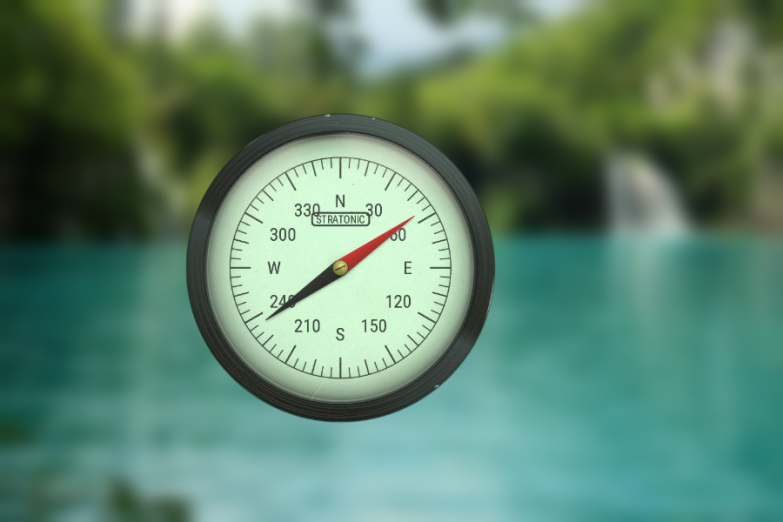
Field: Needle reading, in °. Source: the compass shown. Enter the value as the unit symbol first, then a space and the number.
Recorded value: ° 55
